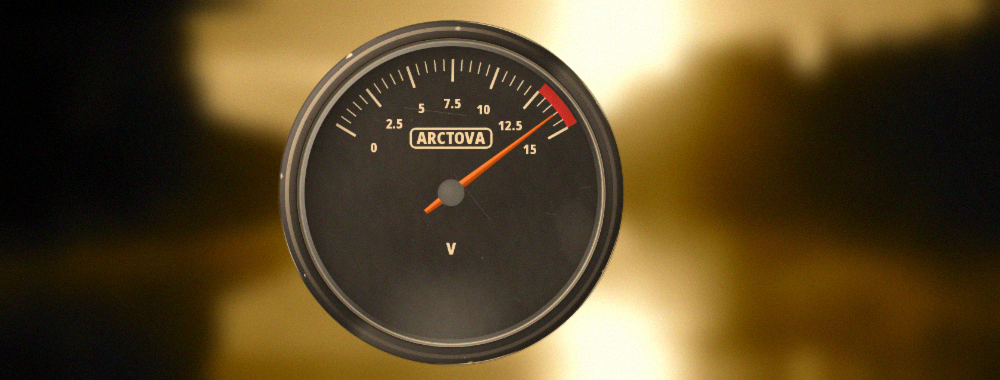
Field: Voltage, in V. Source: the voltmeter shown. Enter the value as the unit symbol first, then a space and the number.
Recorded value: V 14
